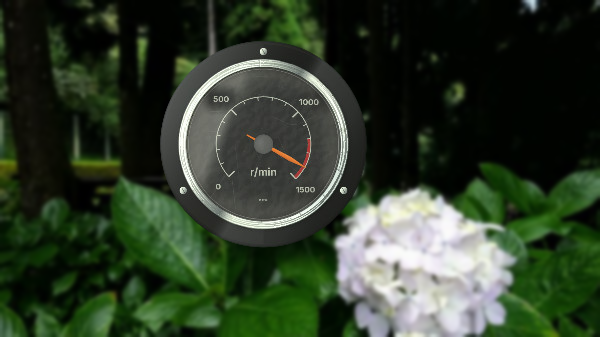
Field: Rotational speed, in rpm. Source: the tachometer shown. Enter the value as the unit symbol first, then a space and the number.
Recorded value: rpm 1400
